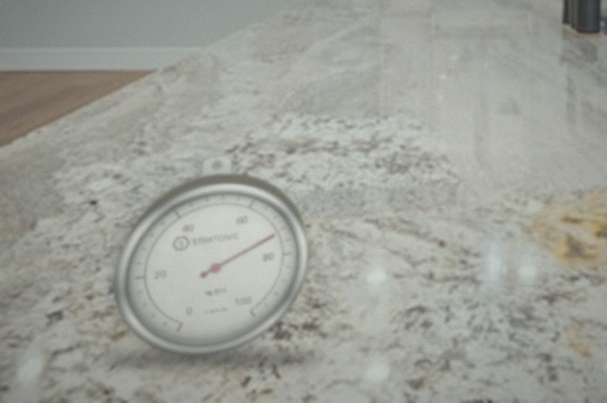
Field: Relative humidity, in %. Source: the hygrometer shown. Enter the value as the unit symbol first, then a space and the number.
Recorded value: % 72
